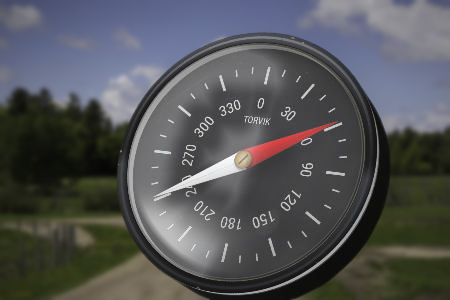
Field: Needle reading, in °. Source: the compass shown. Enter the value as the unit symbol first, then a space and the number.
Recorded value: ° 60
